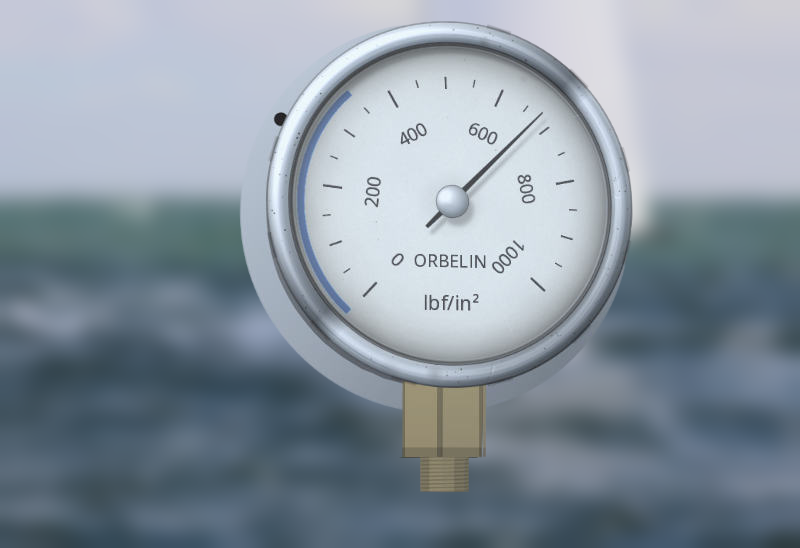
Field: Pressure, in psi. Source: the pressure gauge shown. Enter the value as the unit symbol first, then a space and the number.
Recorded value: psi 675
